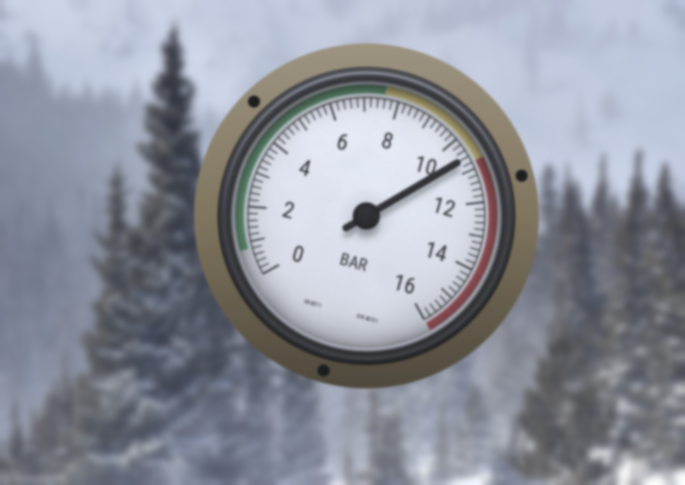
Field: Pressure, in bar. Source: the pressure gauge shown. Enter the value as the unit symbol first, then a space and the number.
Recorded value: bar 10.6
